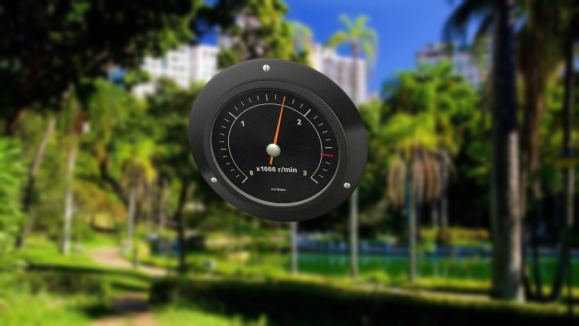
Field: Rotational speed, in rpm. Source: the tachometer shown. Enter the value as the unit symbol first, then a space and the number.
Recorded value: rpm 1700
